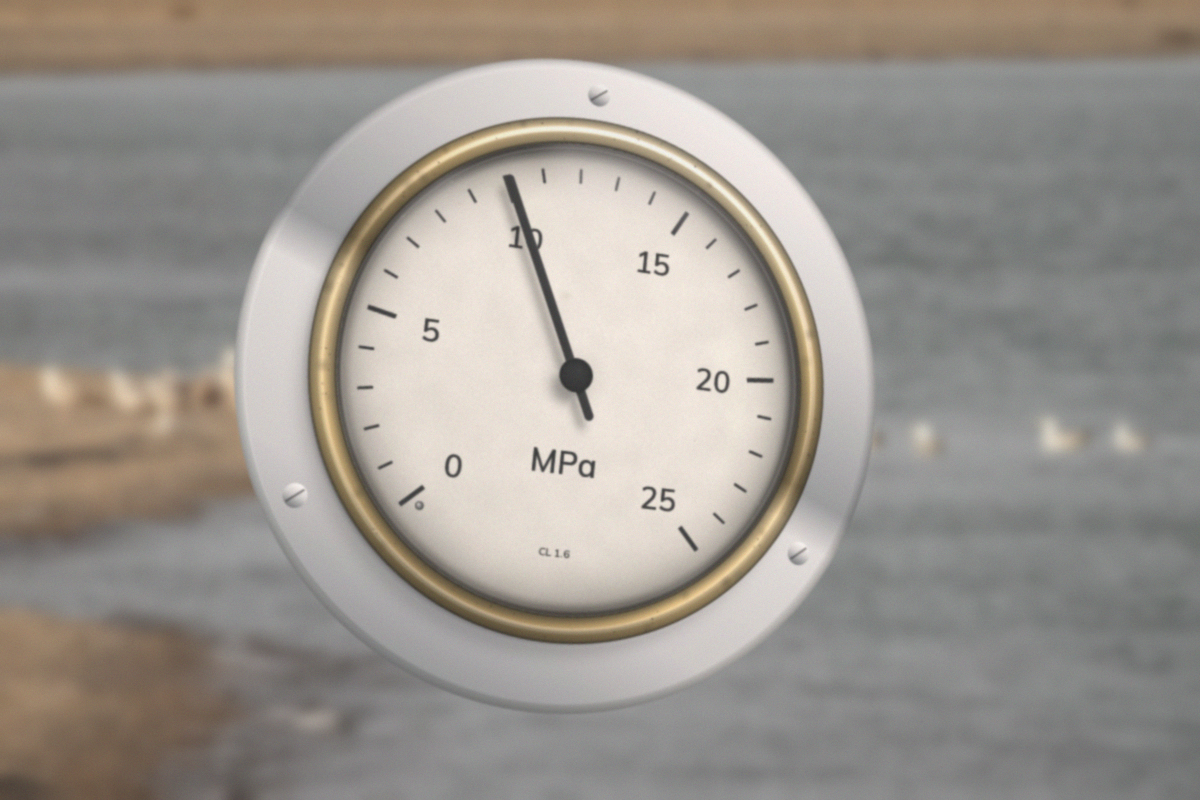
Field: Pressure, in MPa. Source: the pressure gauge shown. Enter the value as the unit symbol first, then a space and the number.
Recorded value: MPa 10
